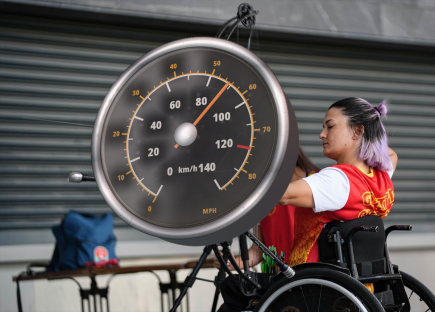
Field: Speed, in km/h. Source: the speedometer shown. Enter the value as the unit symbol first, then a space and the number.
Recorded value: km/h 90
